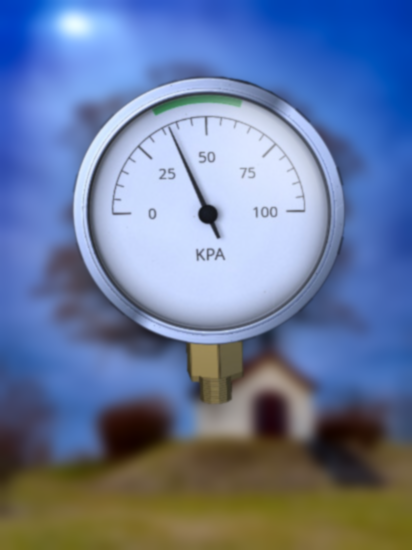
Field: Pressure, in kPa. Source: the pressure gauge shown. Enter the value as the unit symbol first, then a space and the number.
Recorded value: kPa 37.5
